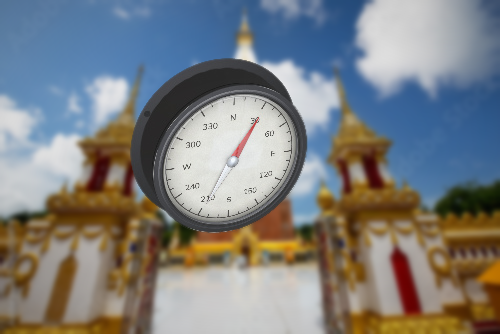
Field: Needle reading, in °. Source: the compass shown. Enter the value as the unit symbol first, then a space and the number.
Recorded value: ° 30
